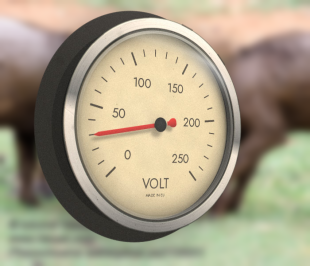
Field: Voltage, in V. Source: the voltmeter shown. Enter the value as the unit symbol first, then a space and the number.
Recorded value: V 30
